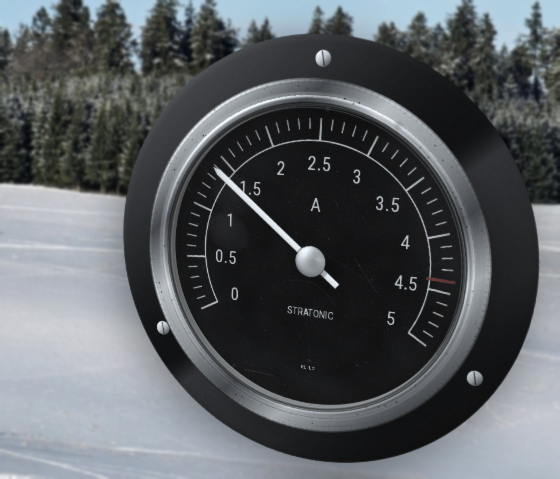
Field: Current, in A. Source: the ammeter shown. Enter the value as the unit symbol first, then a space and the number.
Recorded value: A 1.4
